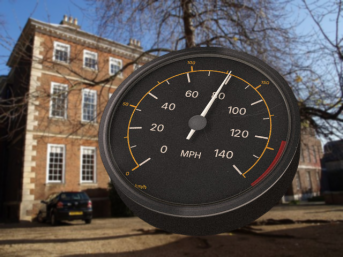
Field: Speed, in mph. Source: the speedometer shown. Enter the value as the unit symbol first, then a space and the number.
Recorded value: mph 80
